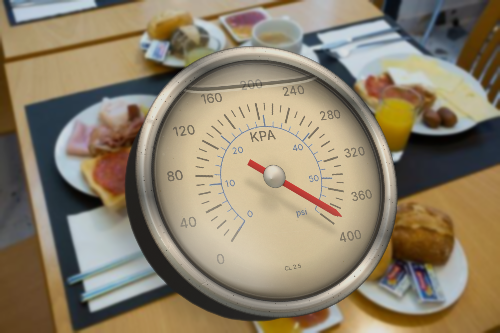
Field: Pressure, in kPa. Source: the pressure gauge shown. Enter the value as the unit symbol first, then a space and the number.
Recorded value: kPa 390
